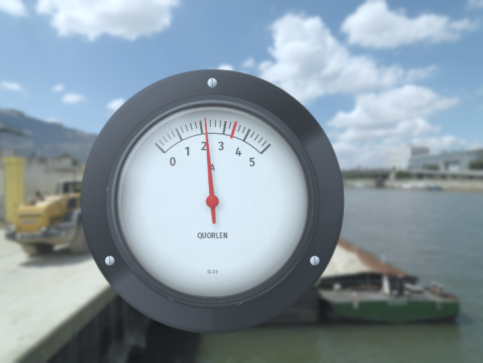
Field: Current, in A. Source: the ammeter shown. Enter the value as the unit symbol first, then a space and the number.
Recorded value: A 2.2
